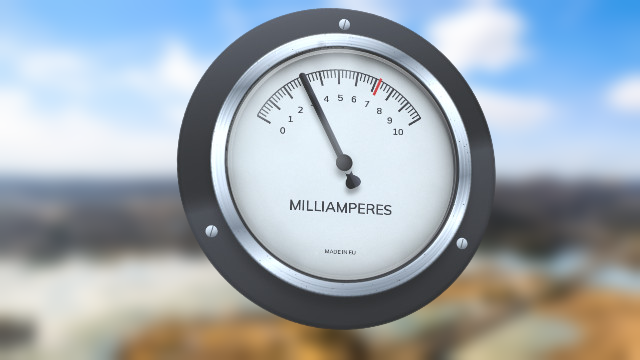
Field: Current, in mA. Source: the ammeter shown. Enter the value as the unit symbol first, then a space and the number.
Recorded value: mA 3
